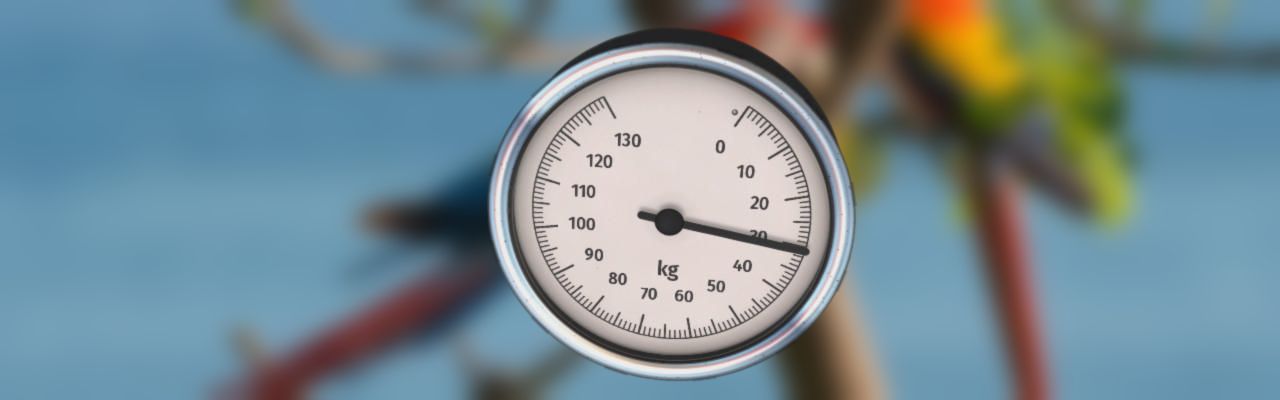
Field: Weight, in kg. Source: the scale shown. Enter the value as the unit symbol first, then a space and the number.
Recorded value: kg 30
